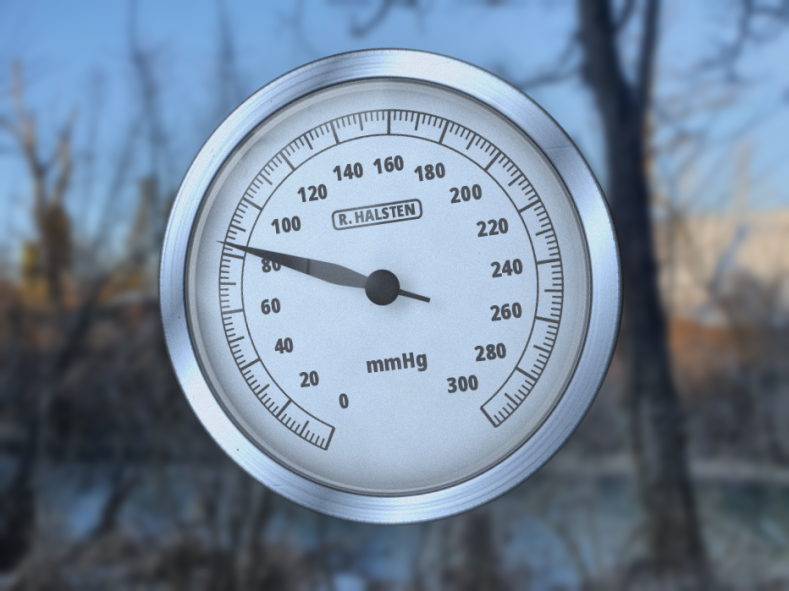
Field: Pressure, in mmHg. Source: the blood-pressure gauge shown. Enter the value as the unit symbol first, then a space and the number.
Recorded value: mmHg 84
